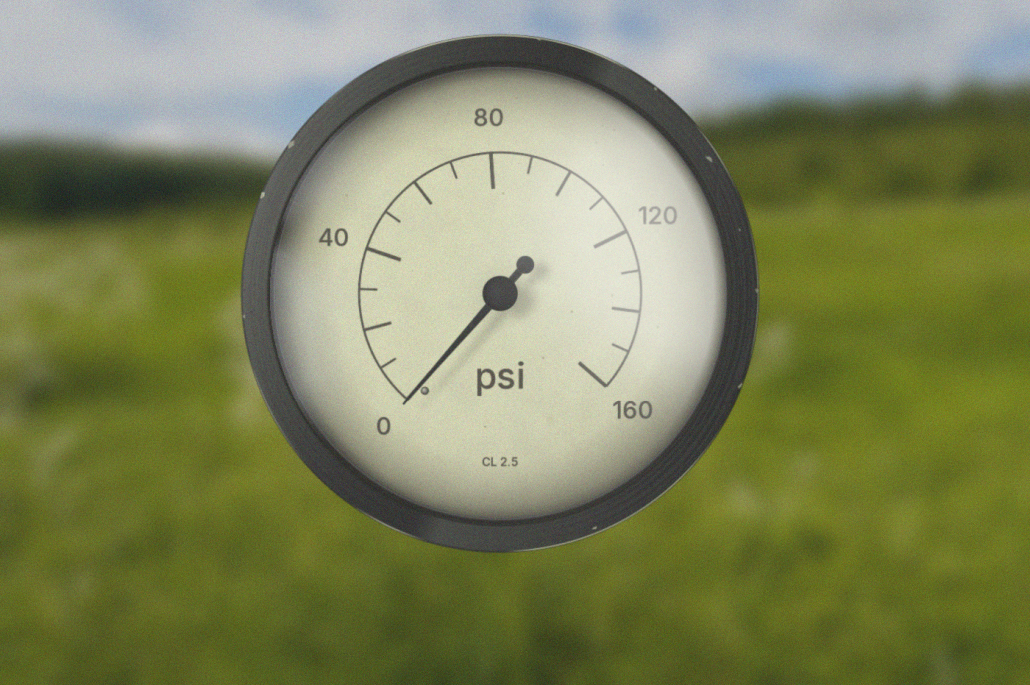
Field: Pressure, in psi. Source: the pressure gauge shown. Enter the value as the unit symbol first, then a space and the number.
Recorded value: psi 0
